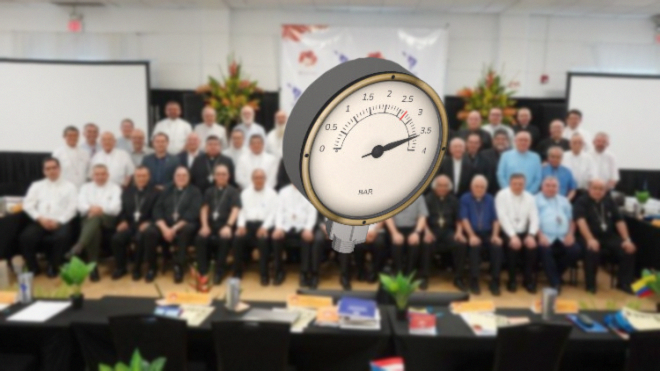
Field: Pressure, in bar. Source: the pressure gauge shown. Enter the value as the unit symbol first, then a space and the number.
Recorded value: bar 3.5
